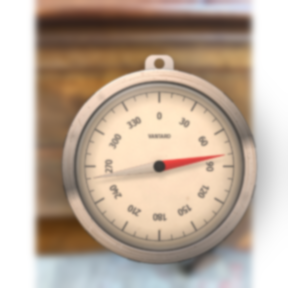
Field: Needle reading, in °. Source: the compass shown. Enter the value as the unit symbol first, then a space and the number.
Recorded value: ° 80
